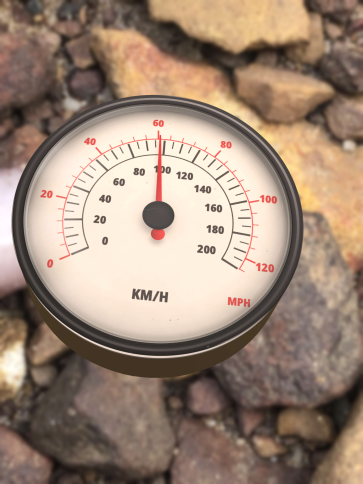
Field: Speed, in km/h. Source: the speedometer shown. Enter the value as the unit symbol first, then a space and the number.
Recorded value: km/h 97.5
